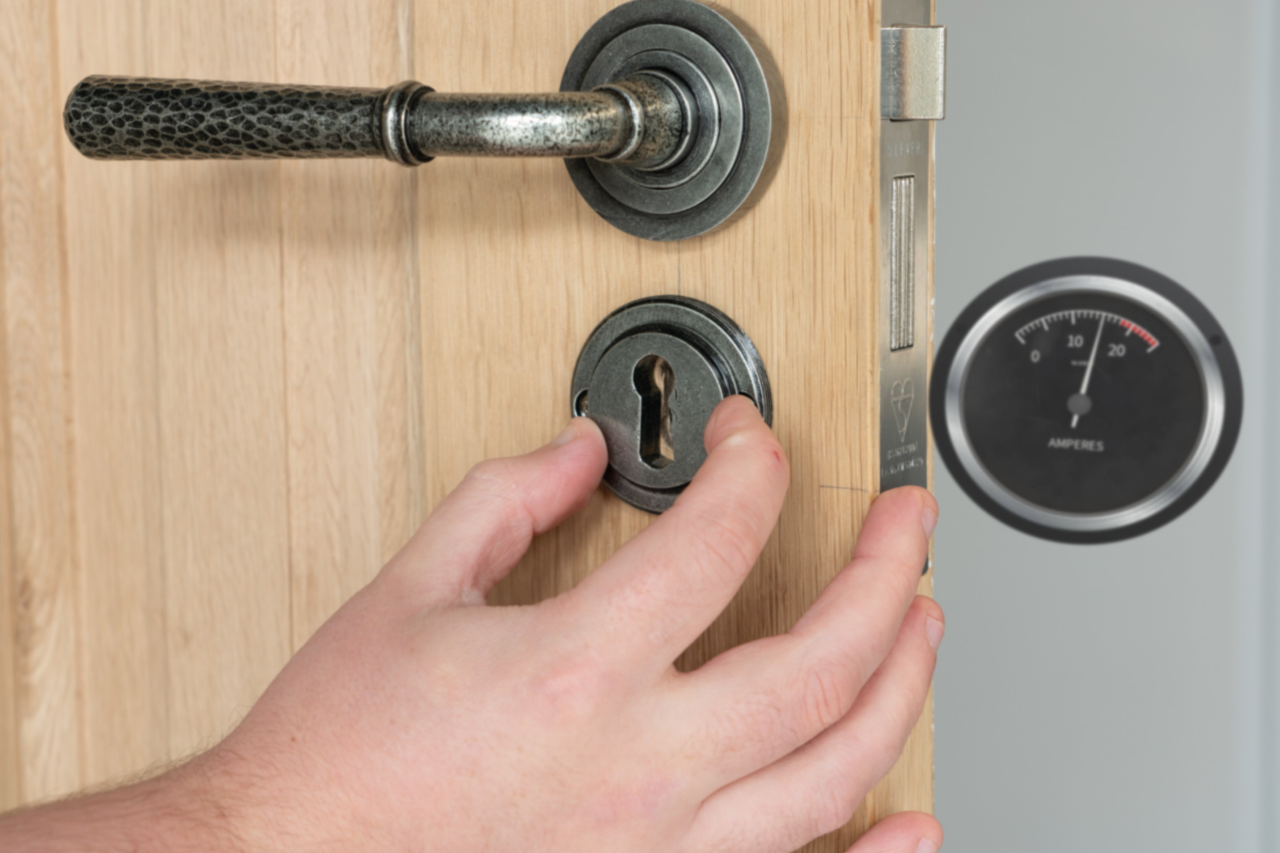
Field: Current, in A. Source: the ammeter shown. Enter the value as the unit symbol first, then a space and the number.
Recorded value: A 15
